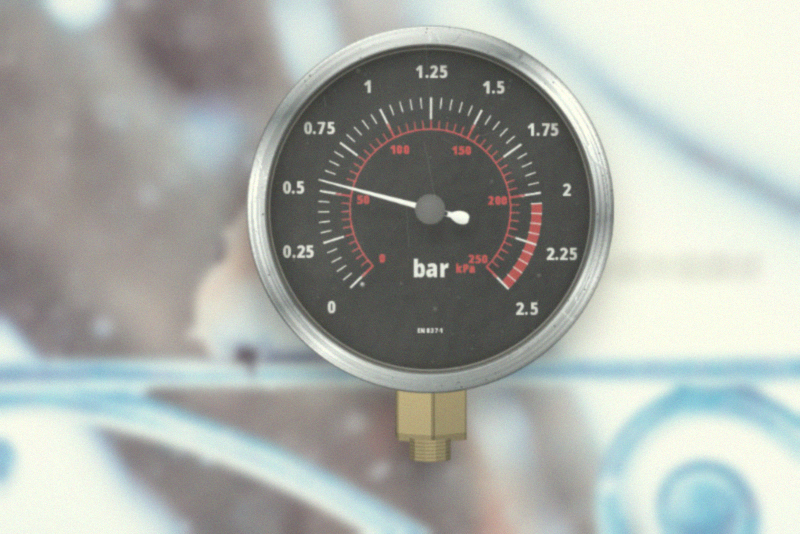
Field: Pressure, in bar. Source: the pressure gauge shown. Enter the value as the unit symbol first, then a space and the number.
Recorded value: bar 0.55
